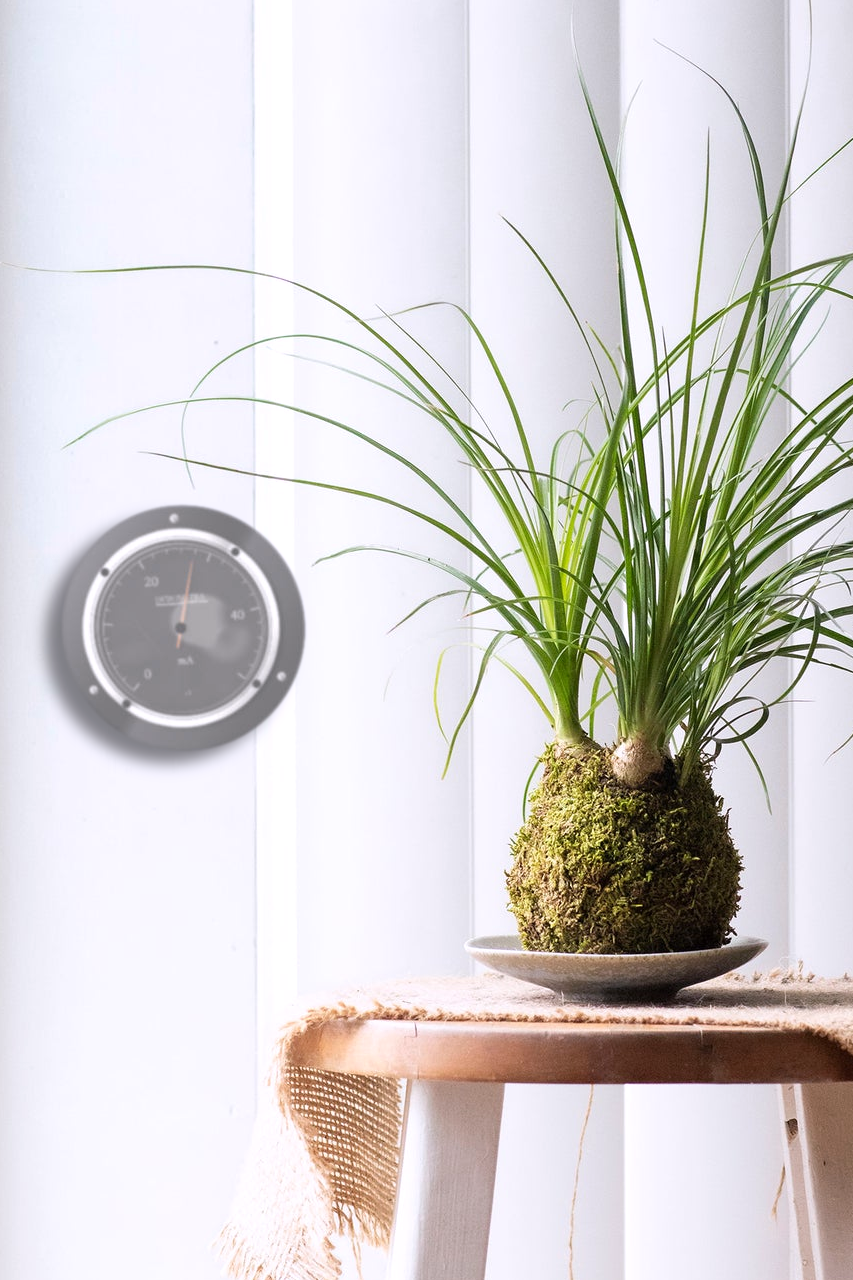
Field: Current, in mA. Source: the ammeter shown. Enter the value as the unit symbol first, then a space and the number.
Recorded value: mA 28
